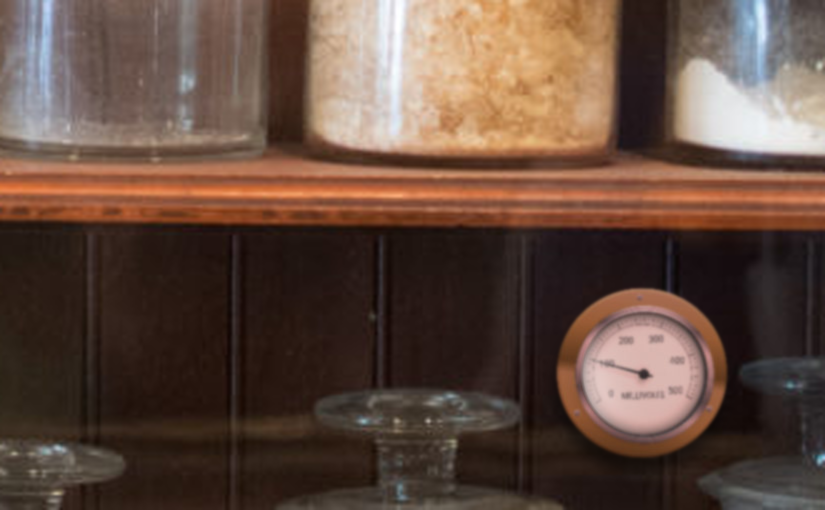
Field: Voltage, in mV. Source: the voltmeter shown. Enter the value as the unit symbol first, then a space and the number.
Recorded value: mV 100
